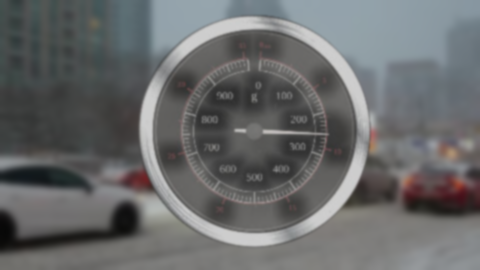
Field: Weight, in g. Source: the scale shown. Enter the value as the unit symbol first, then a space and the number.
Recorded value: g 250
